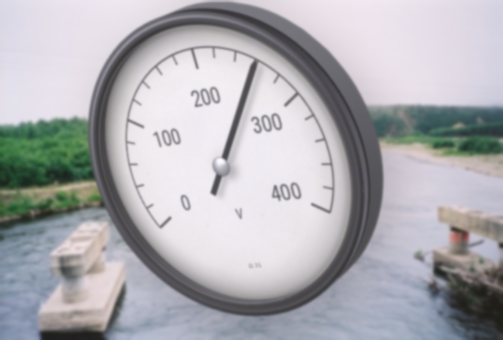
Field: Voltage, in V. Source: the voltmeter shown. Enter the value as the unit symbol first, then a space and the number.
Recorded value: V 260
